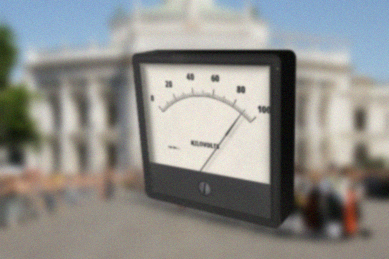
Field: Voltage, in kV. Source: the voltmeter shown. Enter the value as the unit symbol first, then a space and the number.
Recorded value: kV 90
